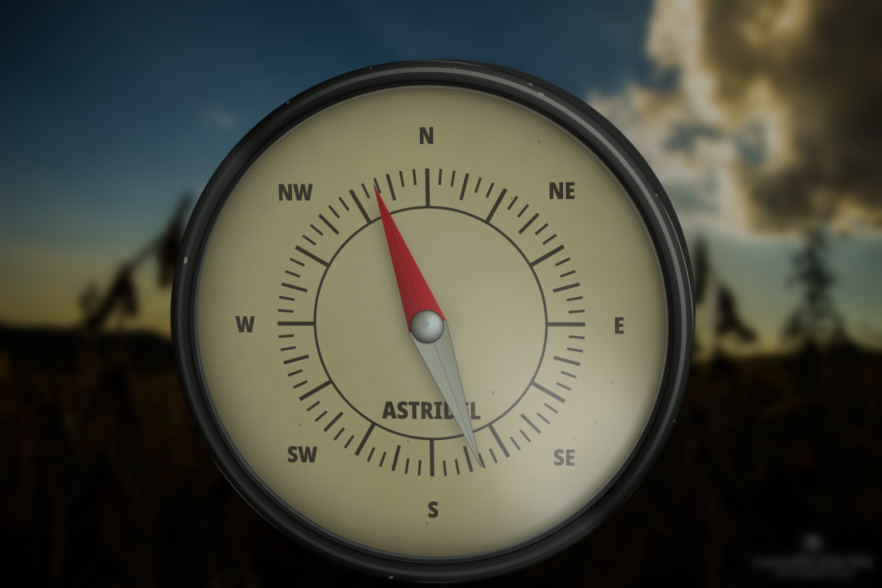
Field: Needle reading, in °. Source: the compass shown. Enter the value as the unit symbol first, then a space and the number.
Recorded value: ° 340
